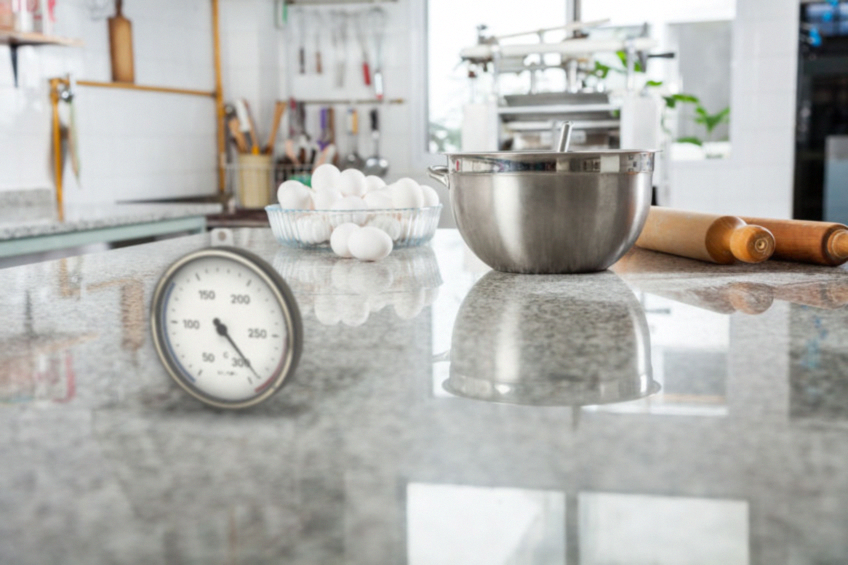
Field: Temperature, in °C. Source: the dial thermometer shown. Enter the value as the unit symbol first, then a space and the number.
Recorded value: °C 290
